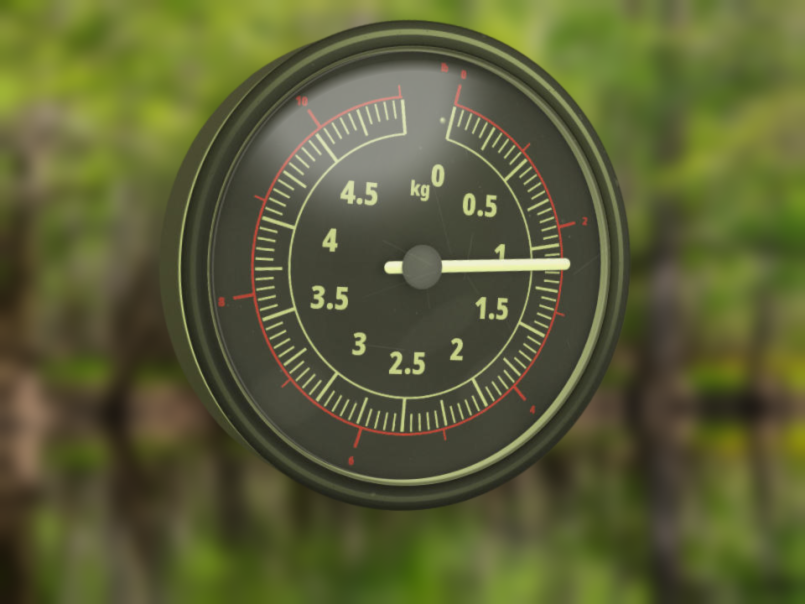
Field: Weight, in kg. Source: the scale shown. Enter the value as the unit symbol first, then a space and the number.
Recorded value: kg 1.1
